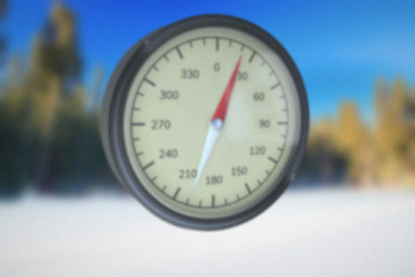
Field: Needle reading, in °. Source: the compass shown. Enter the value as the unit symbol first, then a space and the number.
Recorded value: ° 20
